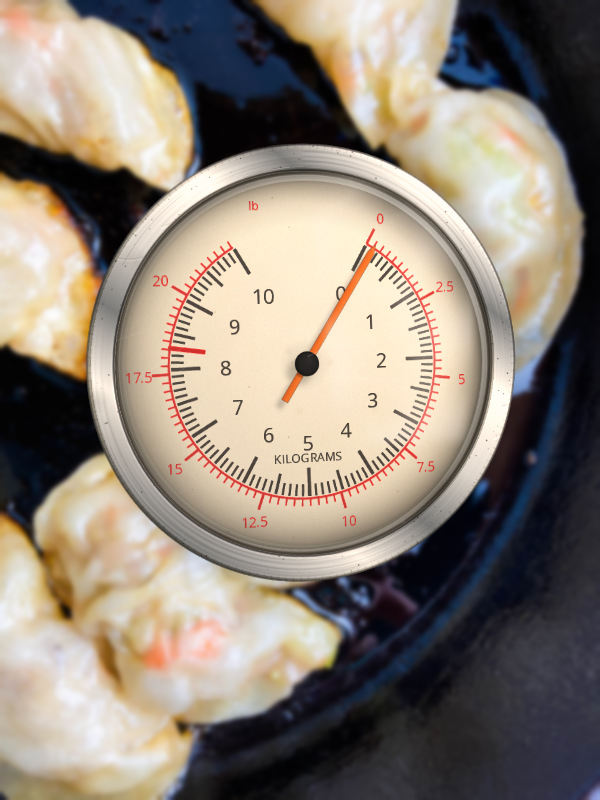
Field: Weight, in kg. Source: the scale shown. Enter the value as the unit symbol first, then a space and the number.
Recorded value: kg 0.1
